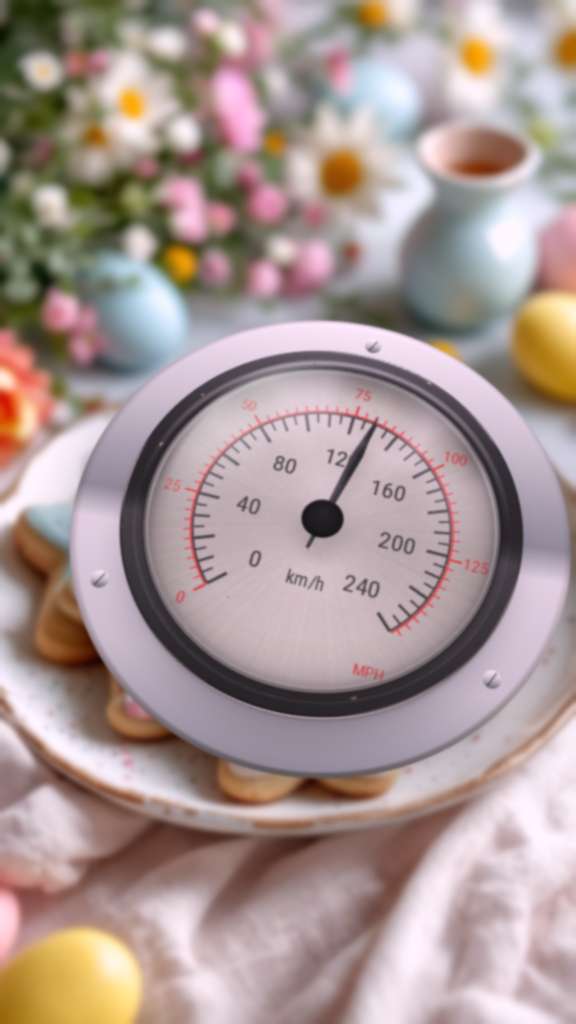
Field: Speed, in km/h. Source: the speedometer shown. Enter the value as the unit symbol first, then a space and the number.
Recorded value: km/h 130
